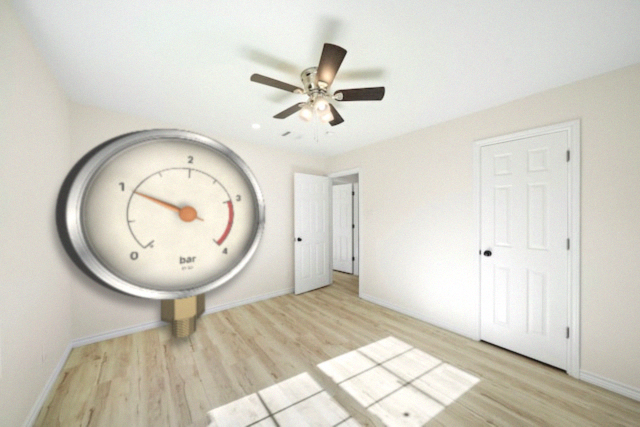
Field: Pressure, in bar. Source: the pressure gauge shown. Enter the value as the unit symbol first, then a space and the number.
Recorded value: bar 1
